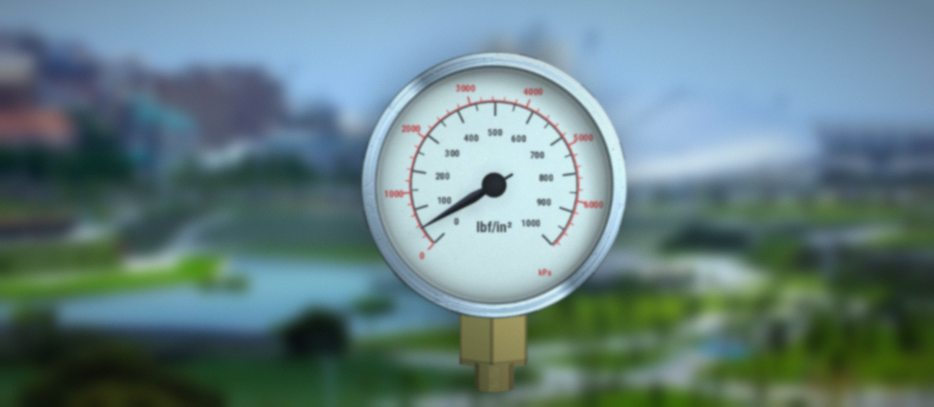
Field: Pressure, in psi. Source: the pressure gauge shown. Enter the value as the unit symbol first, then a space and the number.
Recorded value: psi 50
